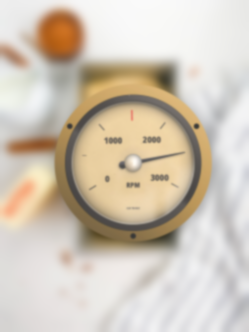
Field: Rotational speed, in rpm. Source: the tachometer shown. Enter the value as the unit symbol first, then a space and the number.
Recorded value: rpm 2500
